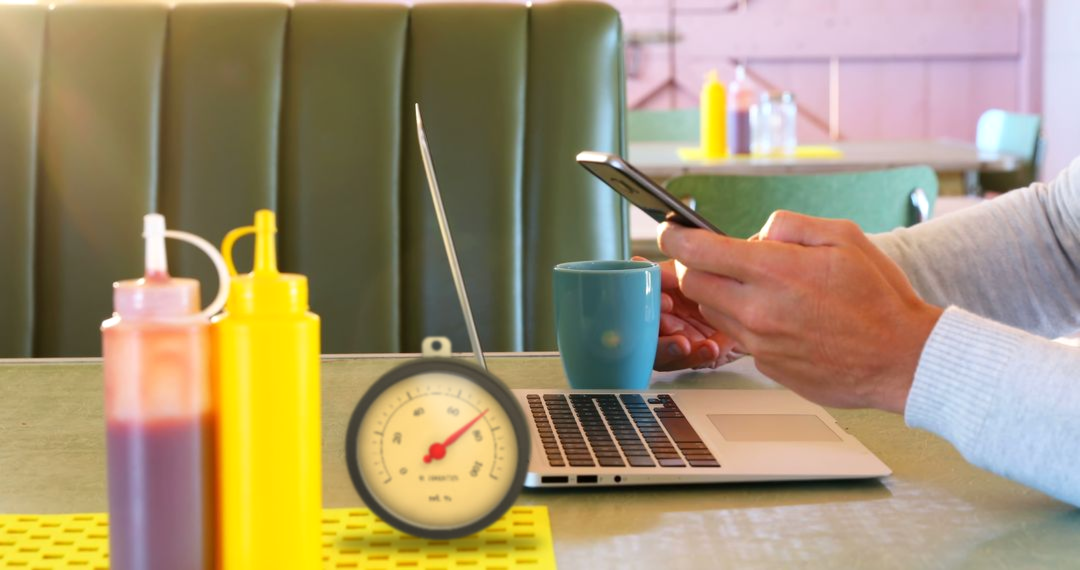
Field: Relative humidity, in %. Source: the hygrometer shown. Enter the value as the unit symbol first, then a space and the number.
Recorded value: % 72
